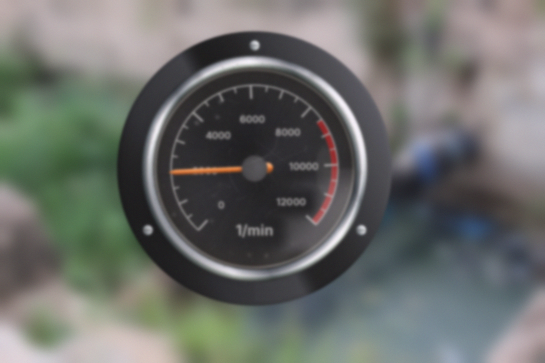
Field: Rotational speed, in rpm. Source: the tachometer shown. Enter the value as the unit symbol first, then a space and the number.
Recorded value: rpm 2000
